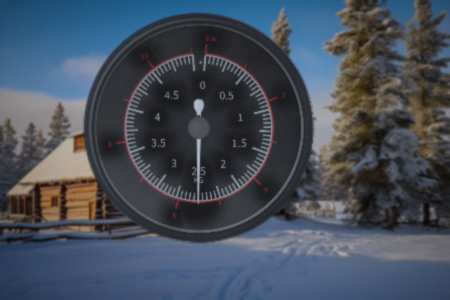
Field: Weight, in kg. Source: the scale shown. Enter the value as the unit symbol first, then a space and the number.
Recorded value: kg 2.5
